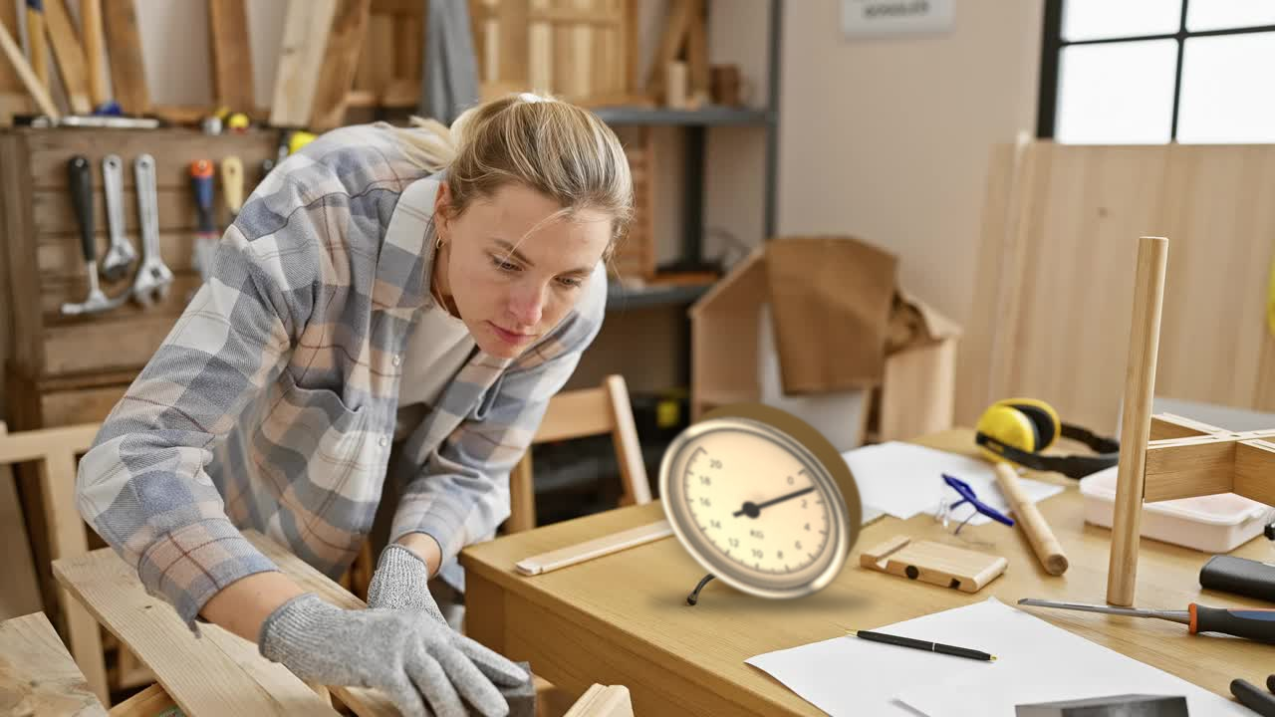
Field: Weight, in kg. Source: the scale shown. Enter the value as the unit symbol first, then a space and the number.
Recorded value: kg 1
